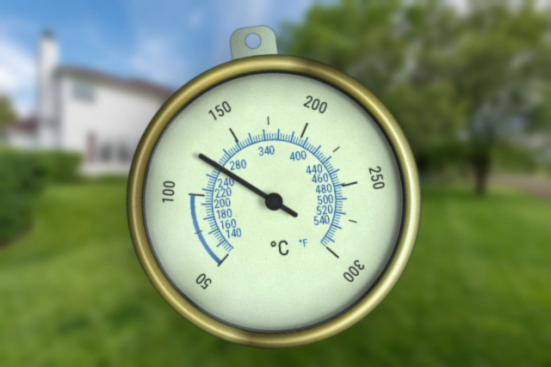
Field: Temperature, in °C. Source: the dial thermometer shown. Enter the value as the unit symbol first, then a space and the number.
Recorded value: °C 125
